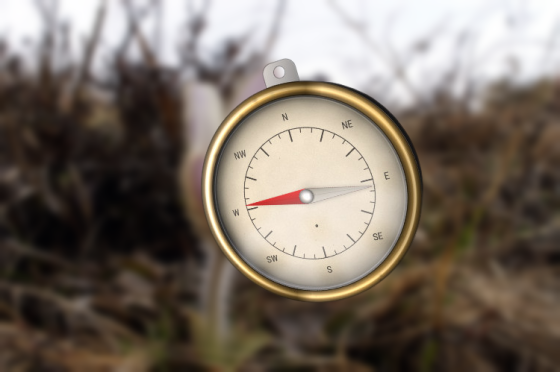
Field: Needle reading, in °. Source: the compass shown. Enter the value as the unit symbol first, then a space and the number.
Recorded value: ° 275
